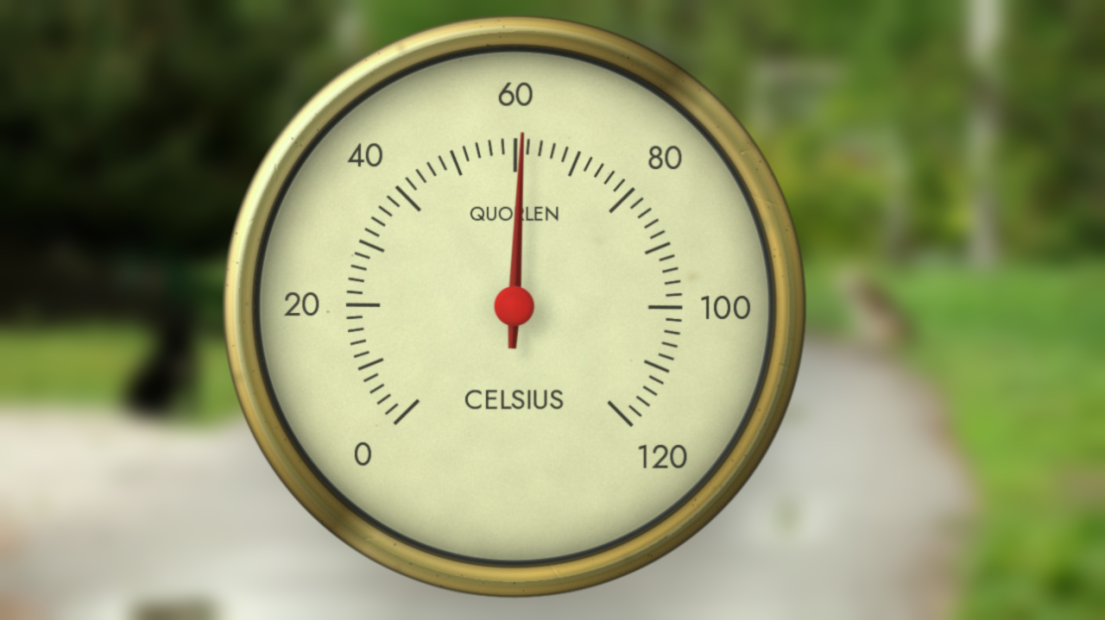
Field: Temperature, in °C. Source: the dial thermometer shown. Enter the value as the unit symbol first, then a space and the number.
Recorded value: °C 61
